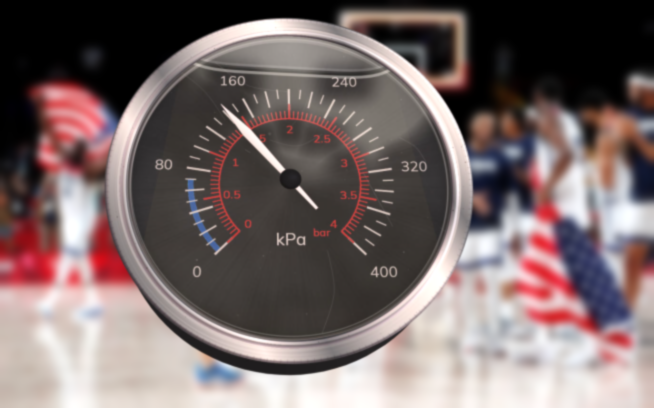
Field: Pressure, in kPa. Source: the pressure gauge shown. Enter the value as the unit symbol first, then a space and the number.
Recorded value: kPa 140
